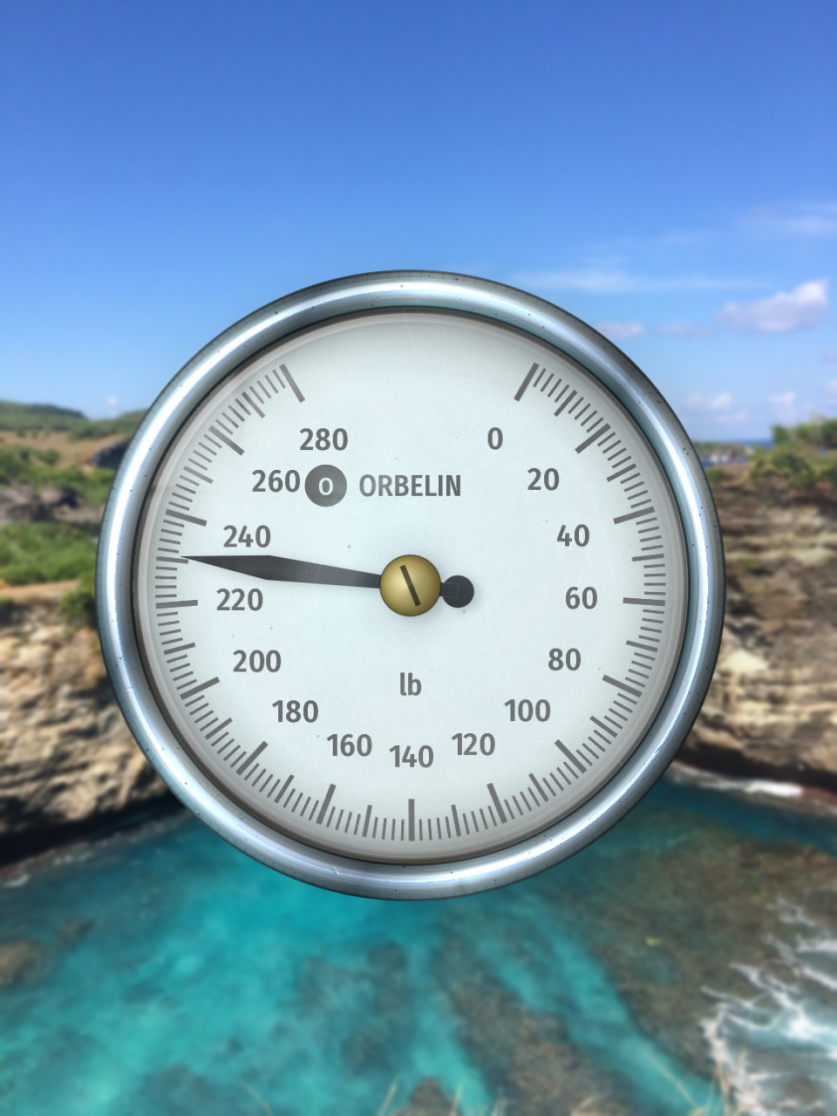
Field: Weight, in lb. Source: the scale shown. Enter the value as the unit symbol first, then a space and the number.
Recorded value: lb 231
